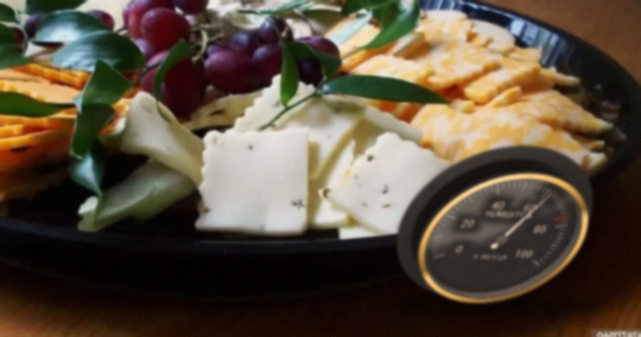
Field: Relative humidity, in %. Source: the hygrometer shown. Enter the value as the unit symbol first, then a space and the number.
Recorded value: % 60
